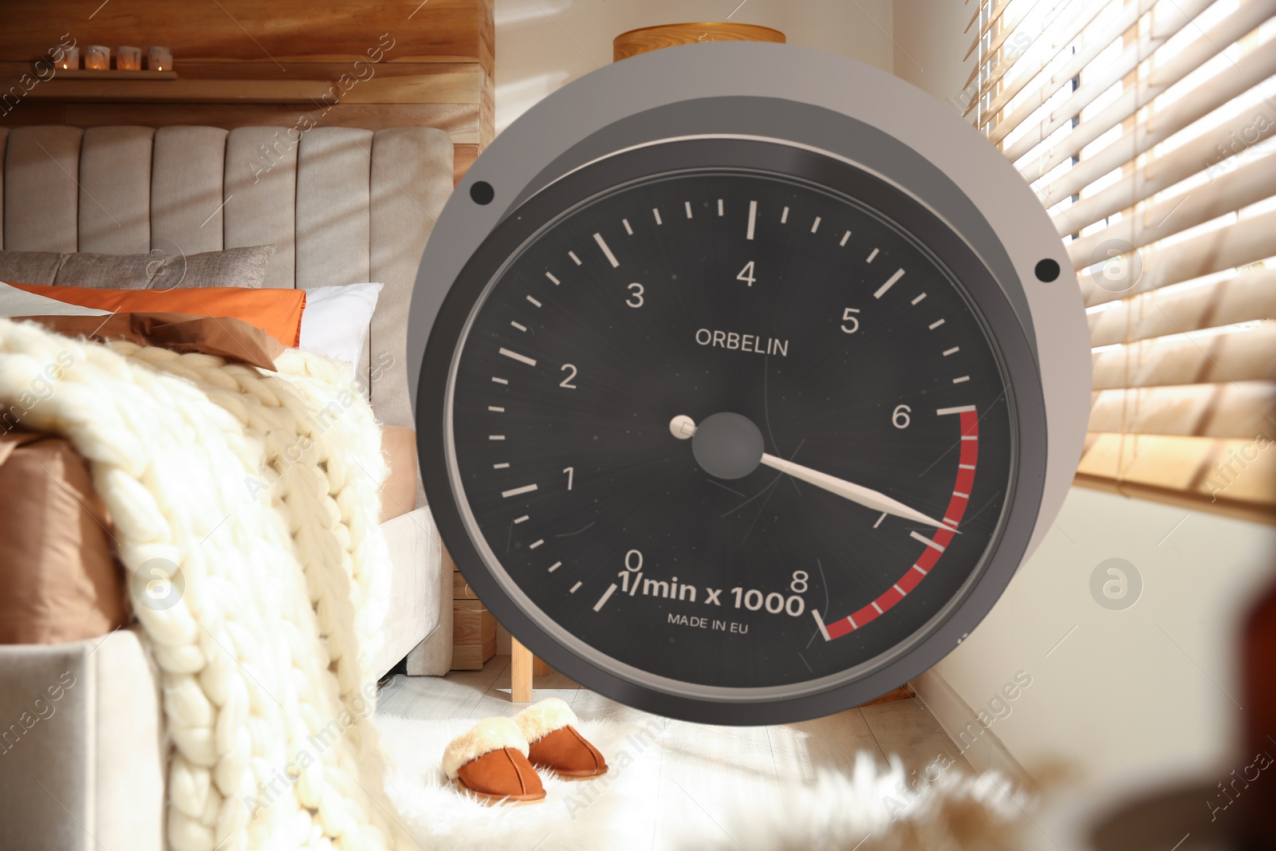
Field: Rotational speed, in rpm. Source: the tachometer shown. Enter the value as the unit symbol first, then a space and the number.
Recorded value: rpm 6800
